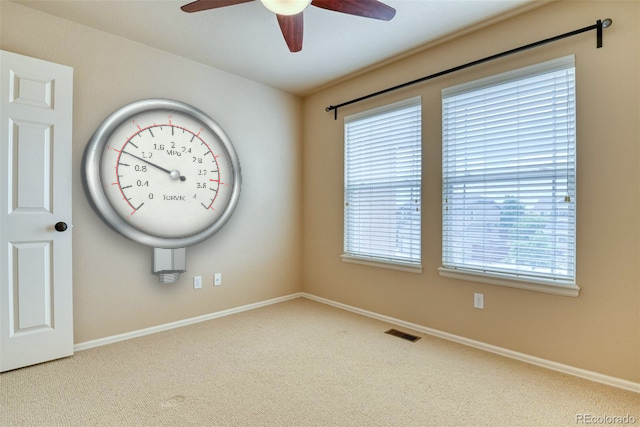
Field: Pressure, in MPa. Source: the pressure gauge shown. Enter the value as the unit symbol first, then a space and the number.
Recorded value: MPa 1
